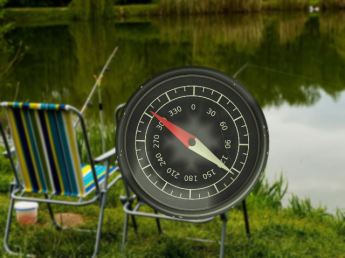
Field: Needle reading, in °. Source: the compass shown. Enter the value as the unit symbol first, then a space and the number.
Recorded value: ° 305
